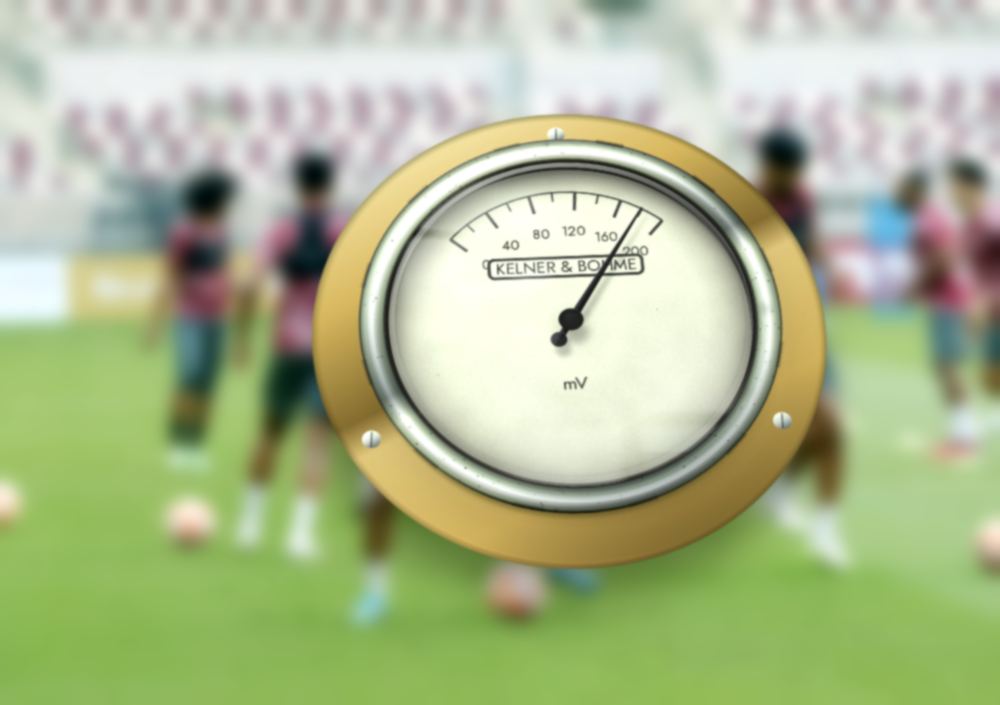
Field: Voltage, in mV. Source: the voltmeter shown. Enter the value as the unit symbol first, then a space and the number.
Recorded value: mV 180
